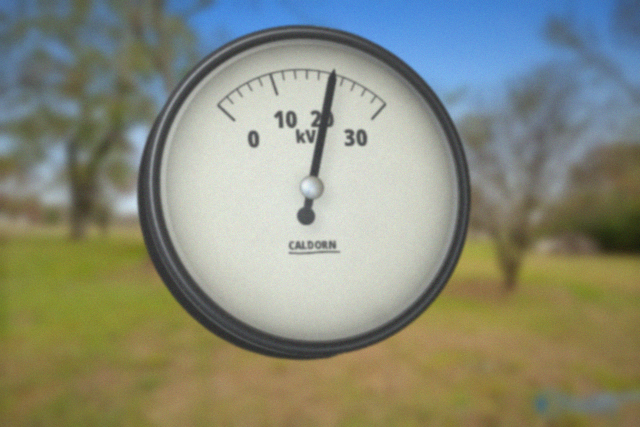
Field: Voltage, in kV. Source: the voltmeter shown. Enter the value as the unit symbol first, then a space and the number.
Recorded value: kV 20
